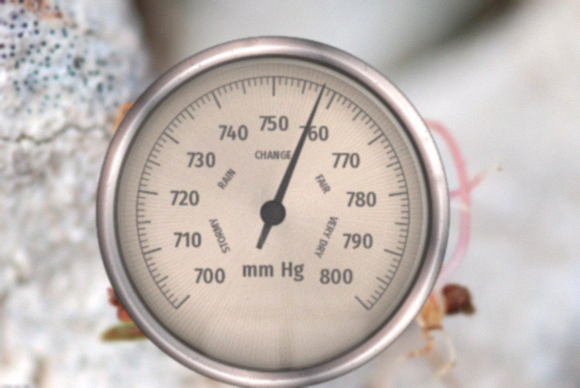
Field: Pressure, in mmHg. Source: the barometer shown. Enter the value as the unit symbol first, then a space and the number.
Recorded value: mmHg 758
